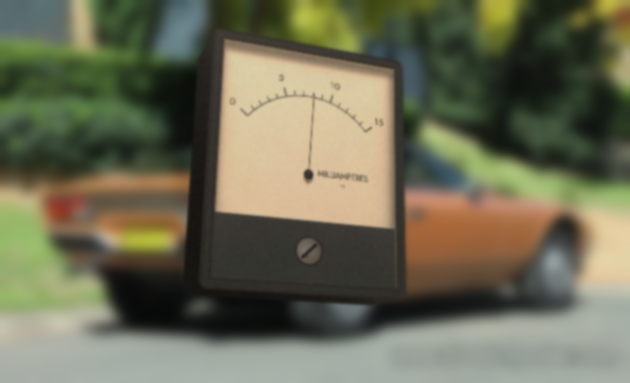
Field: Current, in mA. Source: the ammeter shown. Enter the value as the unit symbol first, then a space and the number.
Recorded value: mA 8
